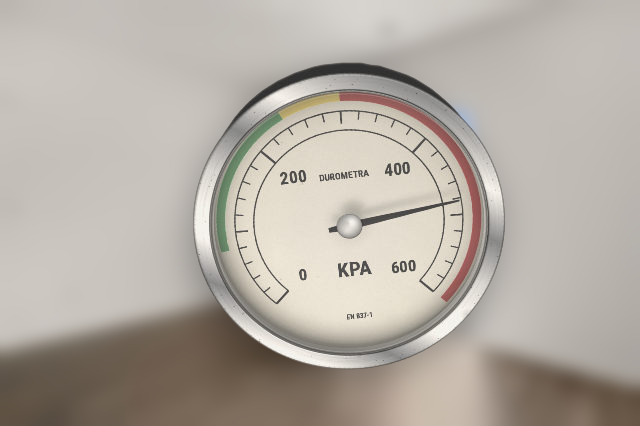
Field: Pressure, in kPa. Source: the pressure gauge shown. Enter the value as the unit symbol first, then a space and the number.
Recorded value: kPa 480
